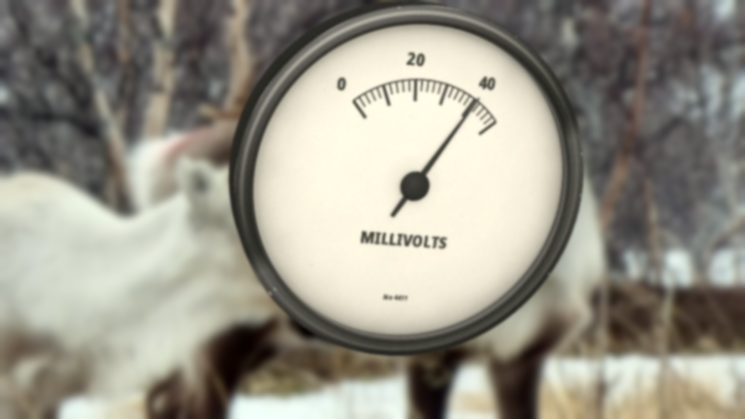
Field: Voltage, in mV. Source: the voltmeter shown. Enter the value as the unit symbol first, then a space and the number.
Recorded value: mV 40
